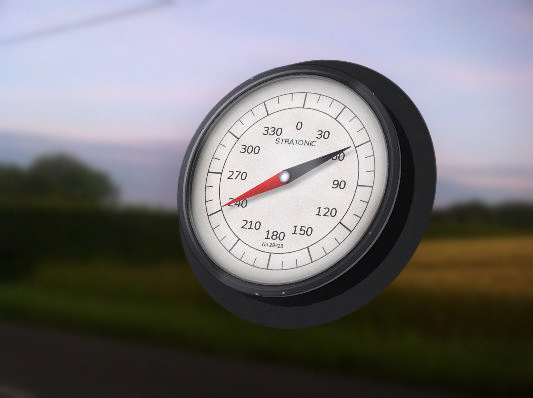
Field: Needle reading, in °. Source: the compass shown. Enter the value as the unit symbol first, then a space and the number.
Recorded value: ° 240
